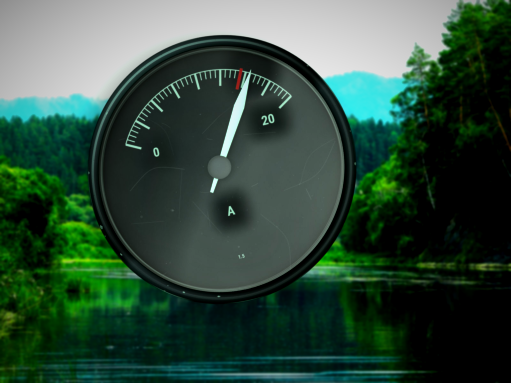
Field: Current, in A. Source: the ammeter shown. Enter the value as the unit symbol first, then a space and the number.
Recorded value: A 15.5
